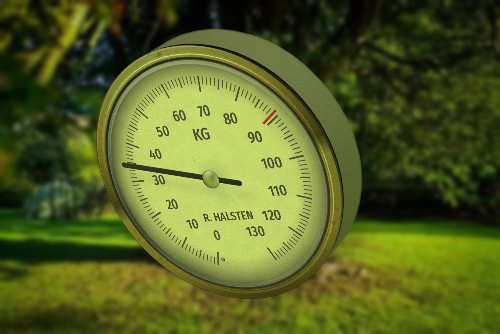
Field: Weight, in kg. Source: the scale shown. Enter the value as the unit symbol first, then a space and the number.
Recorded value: kg 35
